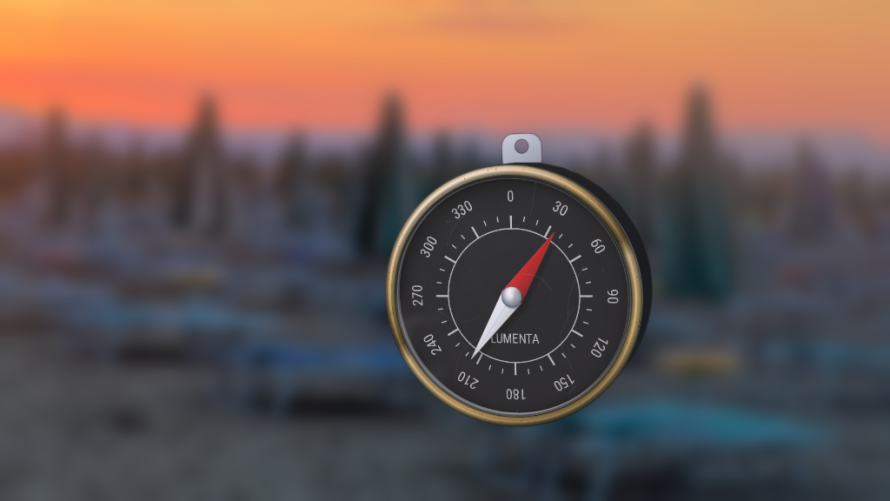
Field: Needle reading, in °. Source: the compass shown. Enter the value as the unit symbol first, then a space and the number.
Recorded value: ° 35
